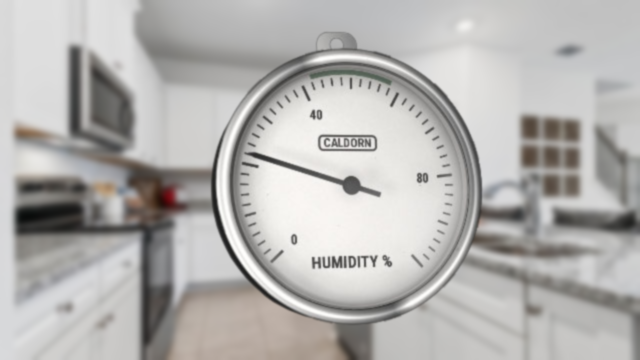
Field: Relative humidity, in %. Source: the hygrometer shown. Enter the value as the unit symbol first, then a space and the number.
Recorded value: % 22
